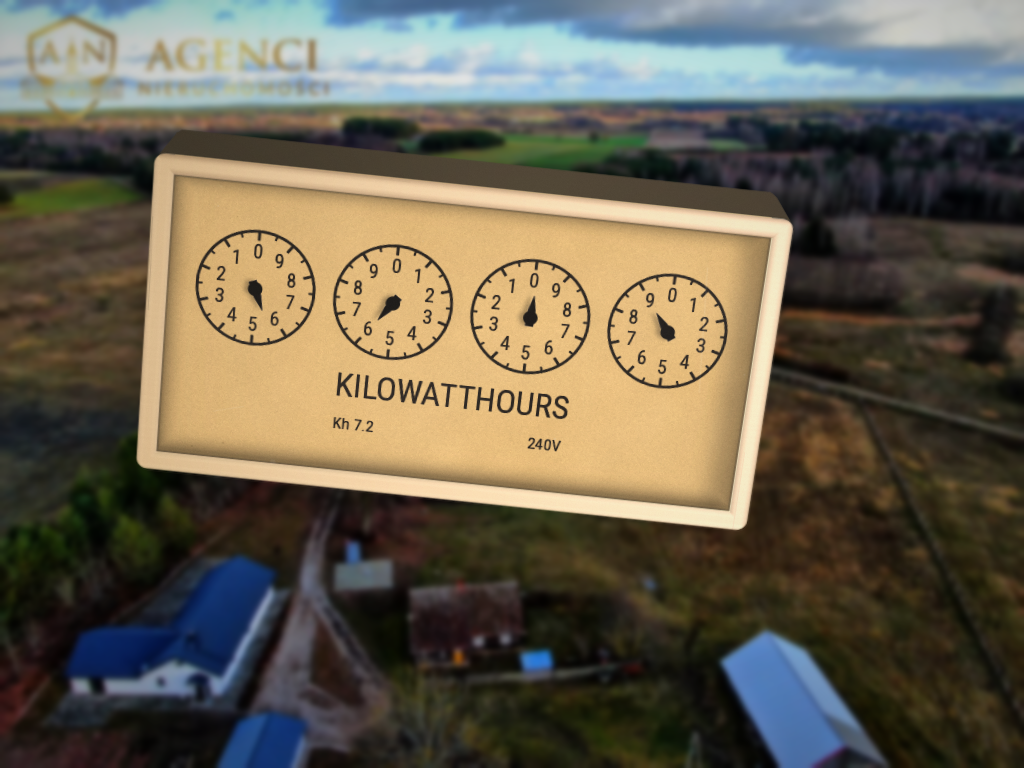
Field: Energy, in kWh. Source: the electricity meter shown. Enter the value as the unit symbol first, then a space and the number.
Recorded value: kWh 5599
